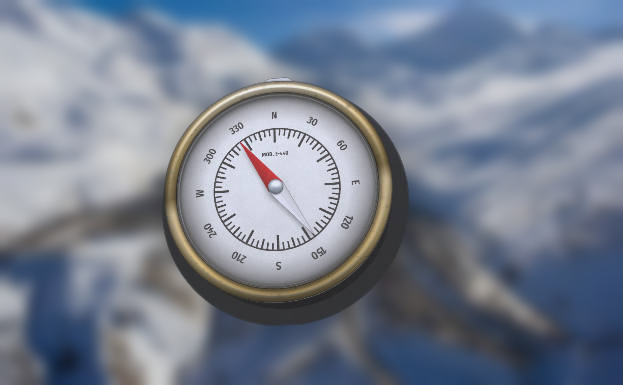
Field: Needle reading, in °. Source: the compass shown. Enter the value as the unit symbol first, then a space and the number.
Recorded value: ° 325
